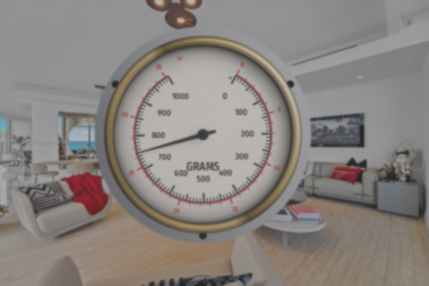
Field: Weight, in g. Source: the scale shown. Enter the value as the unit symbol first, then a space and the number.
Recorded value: g 750
